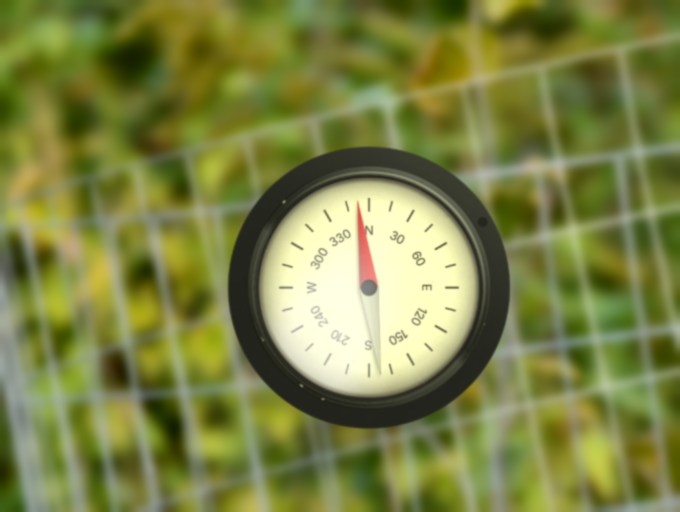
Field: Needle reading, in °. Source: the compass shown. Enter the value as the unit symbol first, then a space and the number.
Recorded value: ° 352.5
